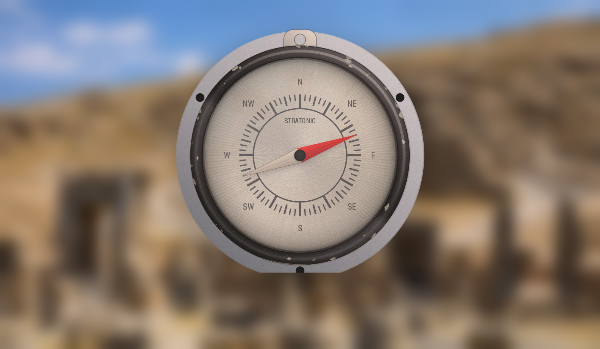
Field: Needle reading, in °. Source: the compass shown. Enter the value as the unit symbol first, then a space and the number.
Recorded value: ° 70
